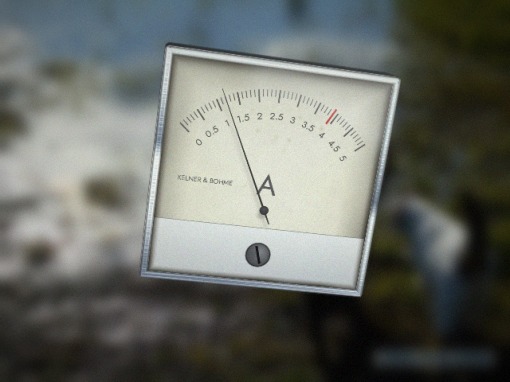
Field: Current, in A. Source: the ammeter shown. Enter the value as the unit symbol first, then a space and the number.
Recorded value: A 1.2
